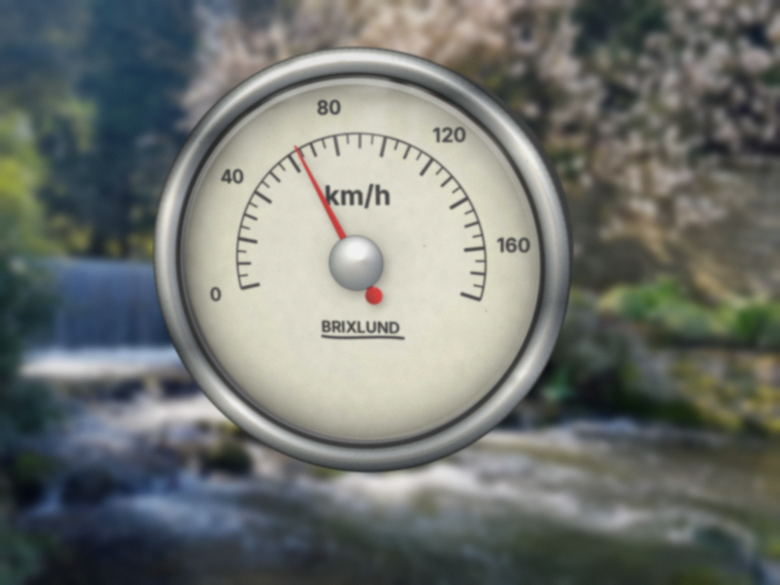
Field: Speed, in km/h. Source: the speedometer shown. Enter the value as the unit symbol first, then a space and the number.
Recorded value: km/h 65
